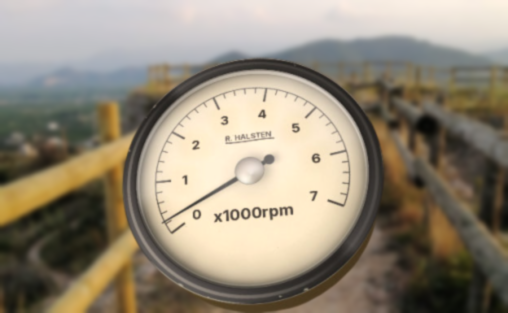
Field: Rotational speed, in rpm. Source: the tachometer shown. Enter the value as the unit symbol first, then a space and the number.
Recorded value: rpm 200
